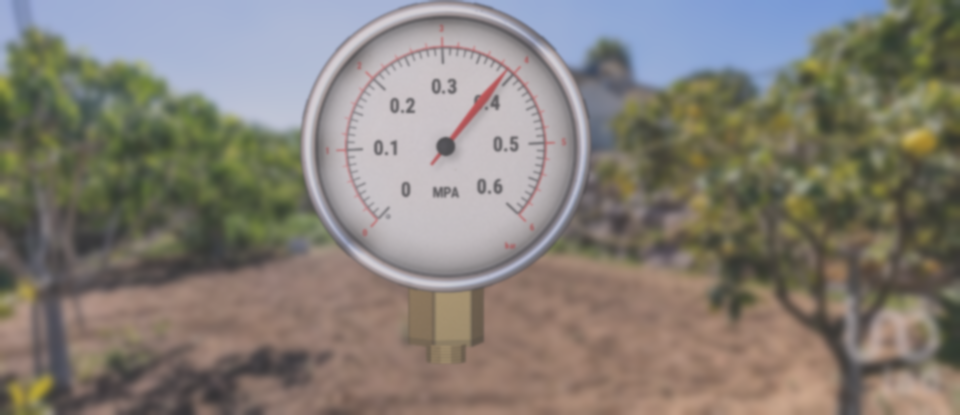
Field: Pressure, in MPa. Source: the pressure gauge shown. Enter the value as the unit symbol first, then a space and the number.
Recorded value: MPa 0.39
